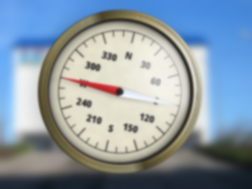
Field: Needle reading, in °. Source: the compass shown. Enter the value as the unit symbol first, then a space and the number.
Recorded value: ° 270
